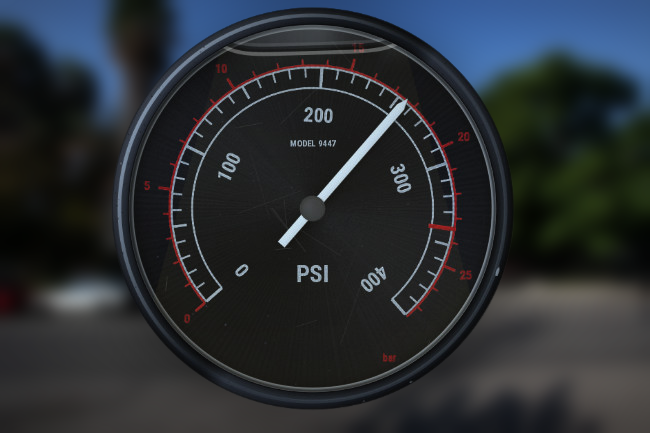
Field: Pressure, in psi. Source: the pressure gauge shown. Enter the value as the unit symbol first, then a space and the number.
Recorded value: psi 255
